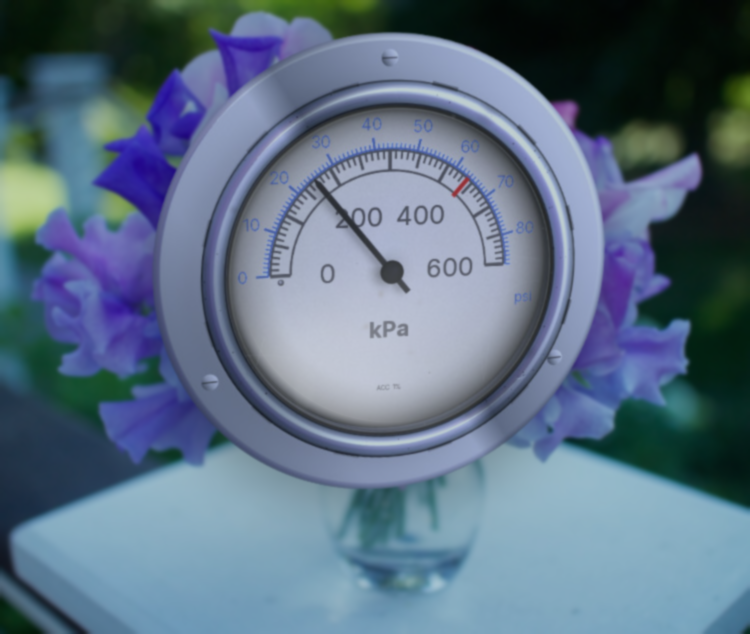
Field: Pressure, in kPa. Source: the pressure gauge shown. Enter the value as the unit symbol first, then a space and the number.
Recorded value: kPa 170
